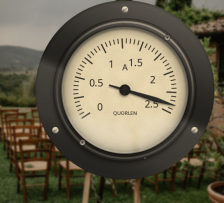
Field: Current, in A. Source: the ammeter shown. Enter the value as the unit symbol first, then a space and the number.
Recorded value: A 2.4
